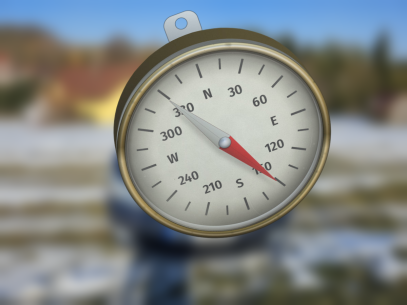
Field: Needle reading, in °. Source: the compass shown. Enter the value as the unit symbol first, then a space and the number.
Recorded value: ° 150
